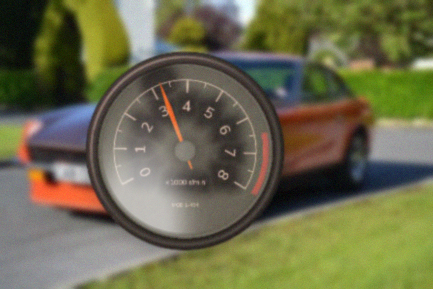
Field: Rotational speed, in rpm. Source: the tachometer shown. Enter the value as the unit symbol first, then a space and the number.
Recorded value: rpm 3250
